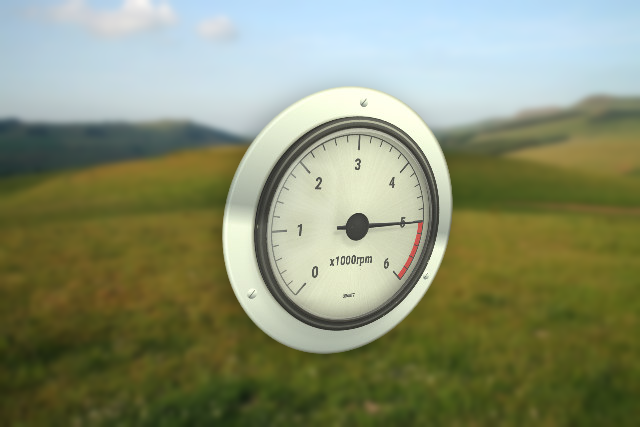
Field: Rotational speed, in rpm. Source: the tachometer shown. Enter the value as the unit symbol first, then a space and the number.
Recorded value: rpm 5000
